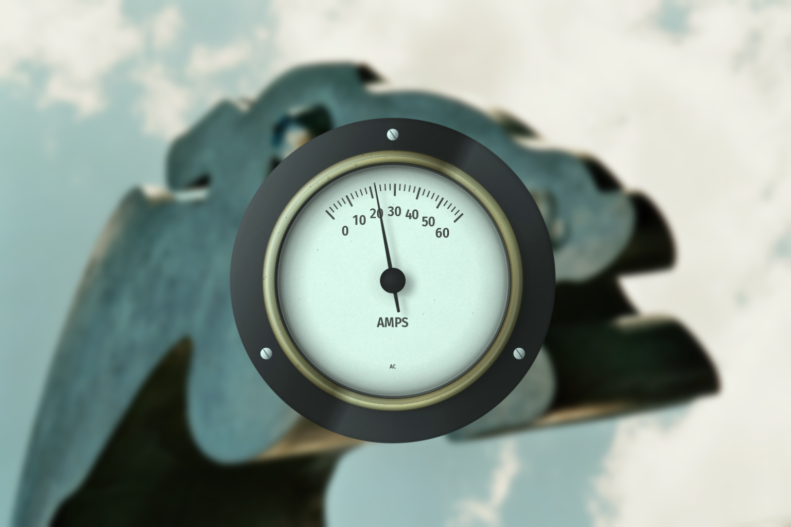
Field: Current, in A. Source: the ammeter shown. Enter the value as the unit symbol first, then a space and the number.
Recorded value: A 22
